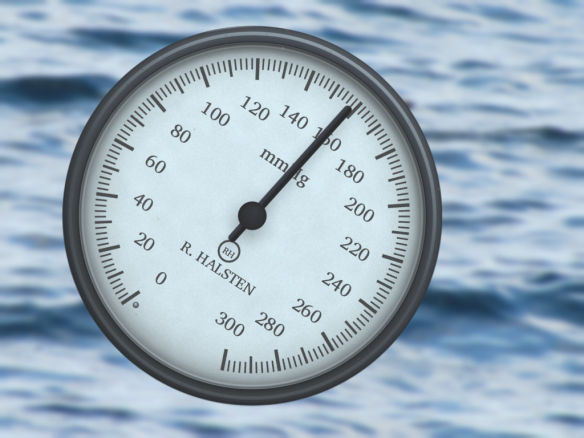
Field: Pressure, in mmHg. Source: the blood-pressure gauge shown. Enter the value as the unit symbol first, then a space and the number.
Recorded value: mmHg 158
